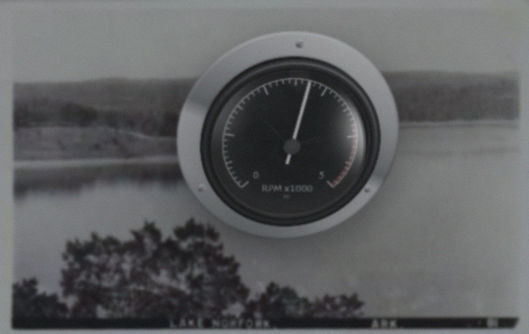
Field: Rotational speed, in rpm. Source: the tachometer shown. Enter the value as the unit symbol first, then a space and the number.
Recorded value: rpm 2700
